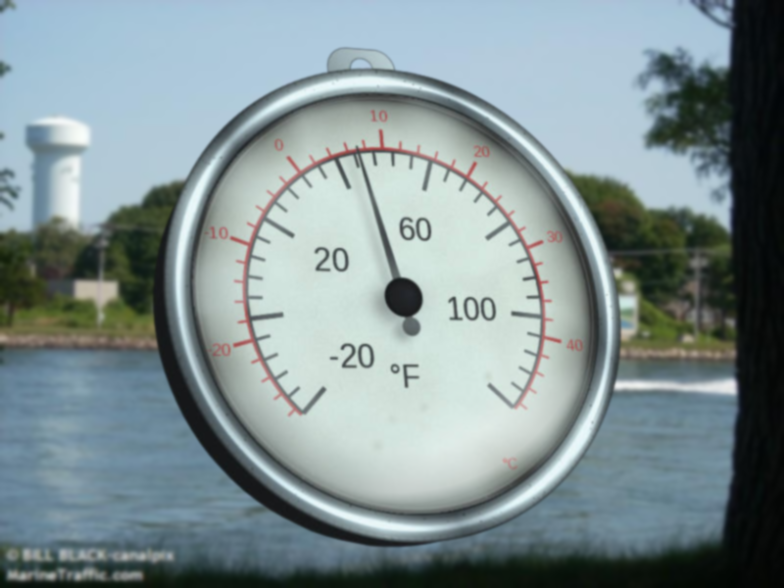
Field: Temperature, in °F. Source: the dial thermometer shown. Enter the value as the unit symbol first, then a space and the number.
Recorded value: °F 44
